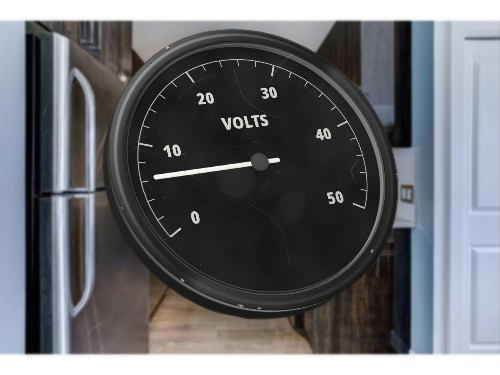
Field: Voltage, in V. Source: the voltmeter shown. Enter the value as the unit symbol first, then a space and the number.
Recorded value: V 6
